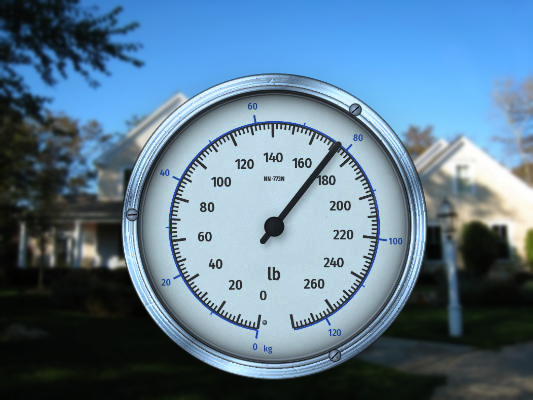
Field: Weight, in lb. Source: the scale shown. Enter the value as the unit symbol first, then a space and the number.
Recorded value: lb 172
